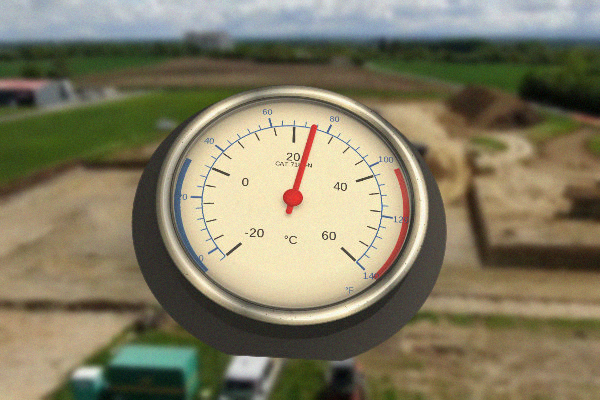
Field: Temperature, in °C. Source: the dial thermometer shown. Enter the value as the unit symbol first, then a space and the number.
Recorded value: °C 24
